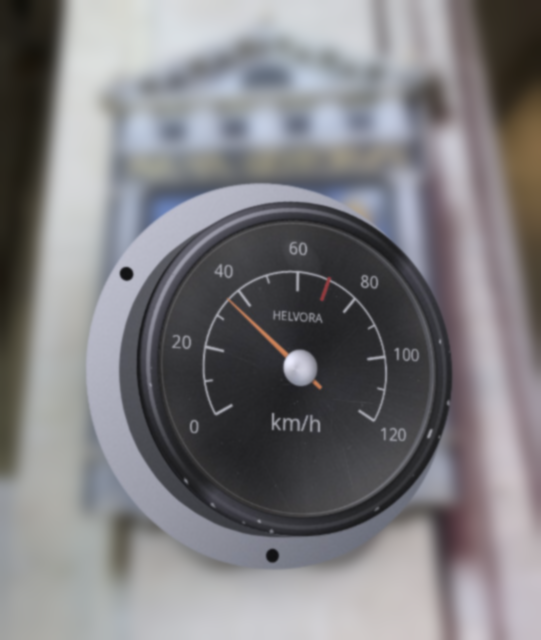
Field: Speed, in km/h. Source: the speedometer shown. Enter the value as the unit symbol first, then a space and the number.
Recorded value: km/h 35
